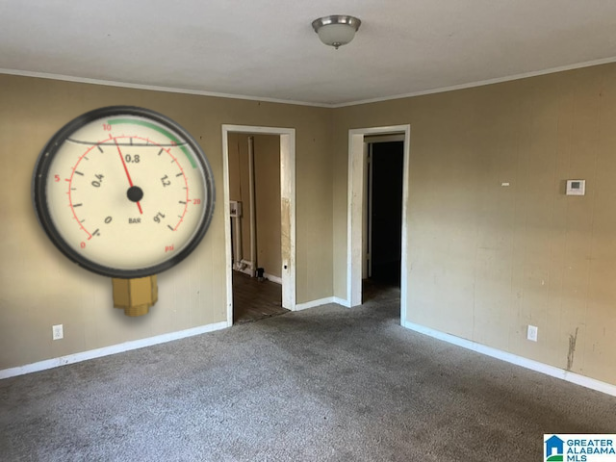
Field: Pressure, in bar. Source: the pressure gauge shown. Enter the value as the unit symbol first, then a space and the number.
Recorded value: bar 0.7
